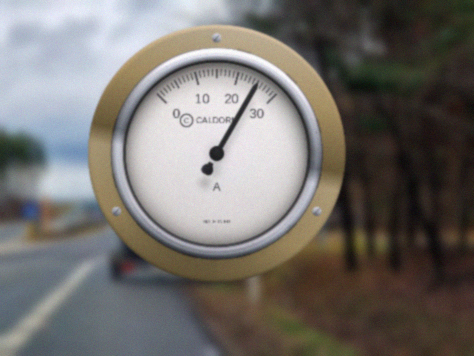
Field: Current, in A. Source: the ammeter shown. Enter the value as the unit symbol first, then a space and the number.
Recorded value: A 25
